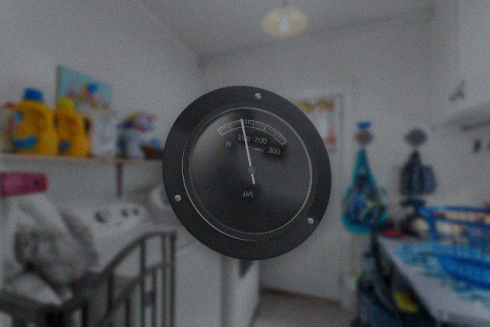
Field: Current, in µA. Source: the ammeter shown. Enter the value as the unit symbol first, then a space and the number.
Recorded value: µA 100
